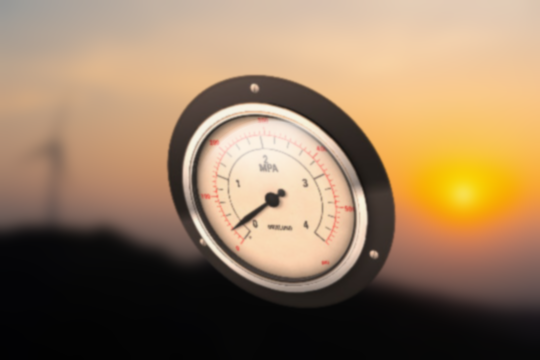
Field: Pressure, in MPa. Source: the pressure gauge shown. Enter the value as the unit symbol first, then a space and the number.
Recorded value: MPa 0.2
